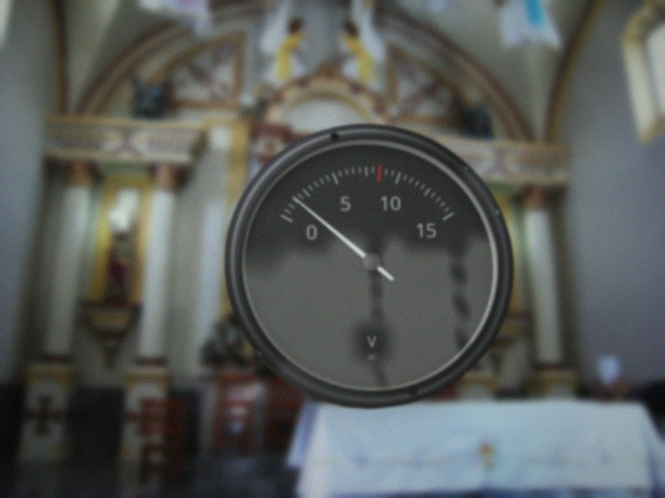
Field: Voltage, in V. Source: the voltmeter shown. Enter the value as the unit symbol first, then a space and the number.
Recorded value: V 1.5
